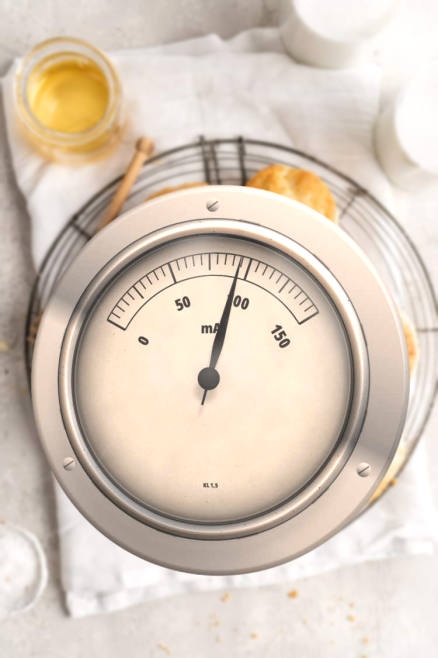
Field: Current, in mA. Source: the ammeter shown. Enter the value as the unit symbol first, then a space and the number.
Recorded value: mA 95
